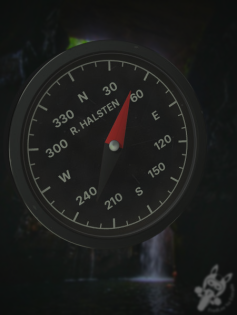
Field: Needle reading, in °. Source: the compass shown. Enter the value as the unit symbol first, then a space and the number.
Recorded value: ° 50
